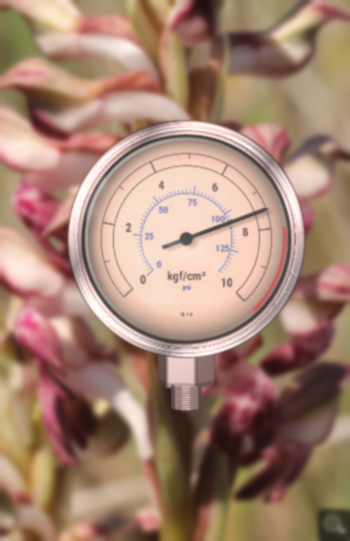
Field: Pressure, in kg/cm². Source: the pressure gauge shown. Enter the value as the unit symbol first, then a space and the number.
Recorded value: kg/cm² 7.5
